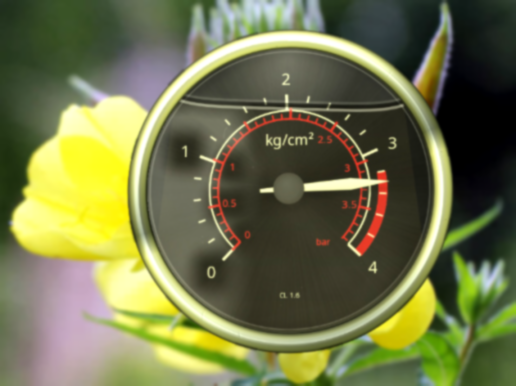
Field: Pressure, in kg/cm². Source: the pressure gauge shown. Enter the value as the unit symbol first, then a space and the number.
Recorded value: kg/cm² 3.3
